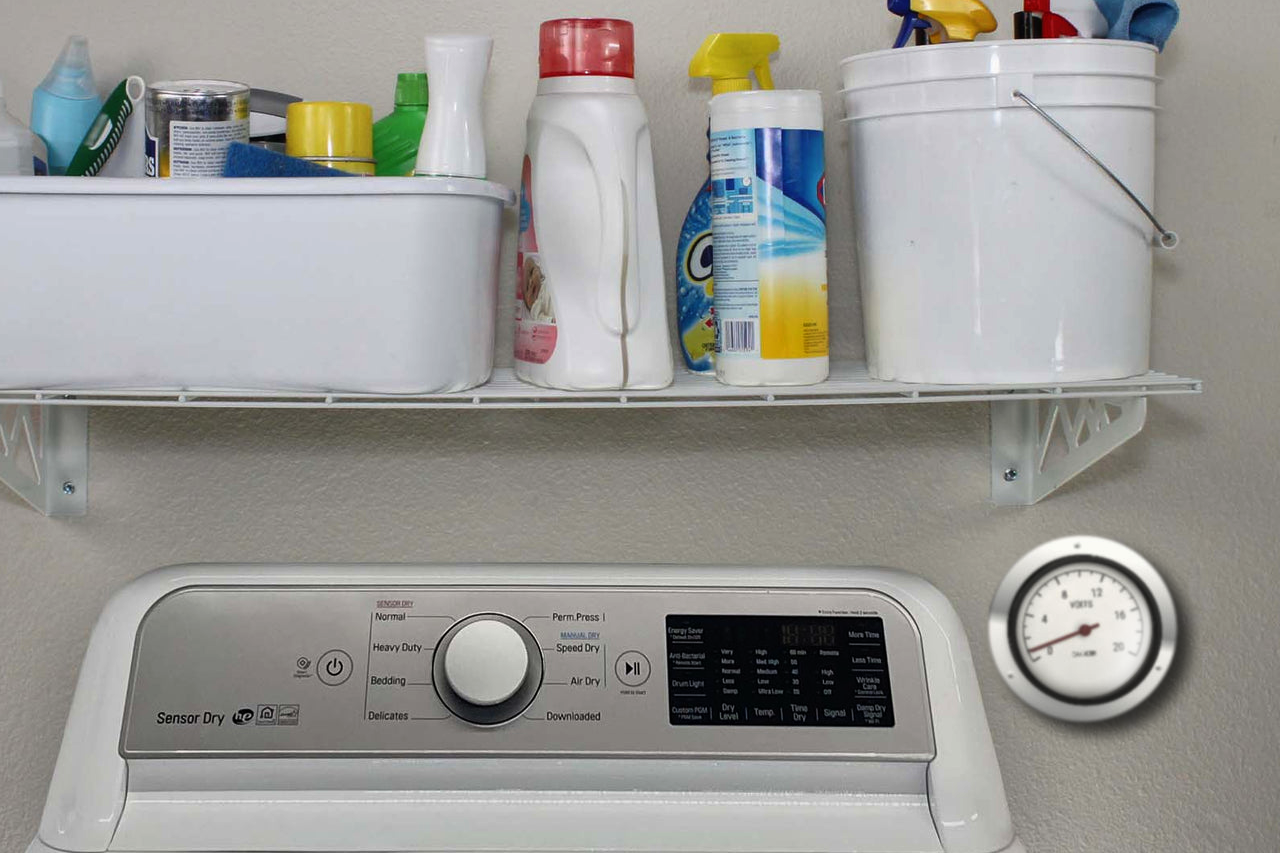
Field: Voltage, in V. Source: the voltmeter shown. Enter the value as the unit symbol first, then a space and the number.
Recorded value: V 1
